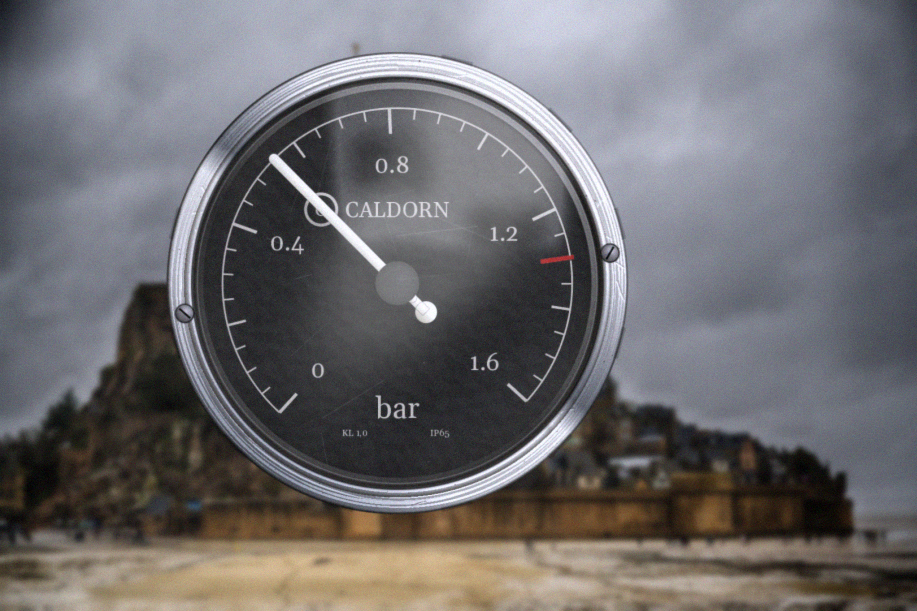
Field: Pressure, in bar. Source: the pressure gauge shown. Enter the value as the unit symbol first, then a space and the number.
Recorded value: bar 0.55
